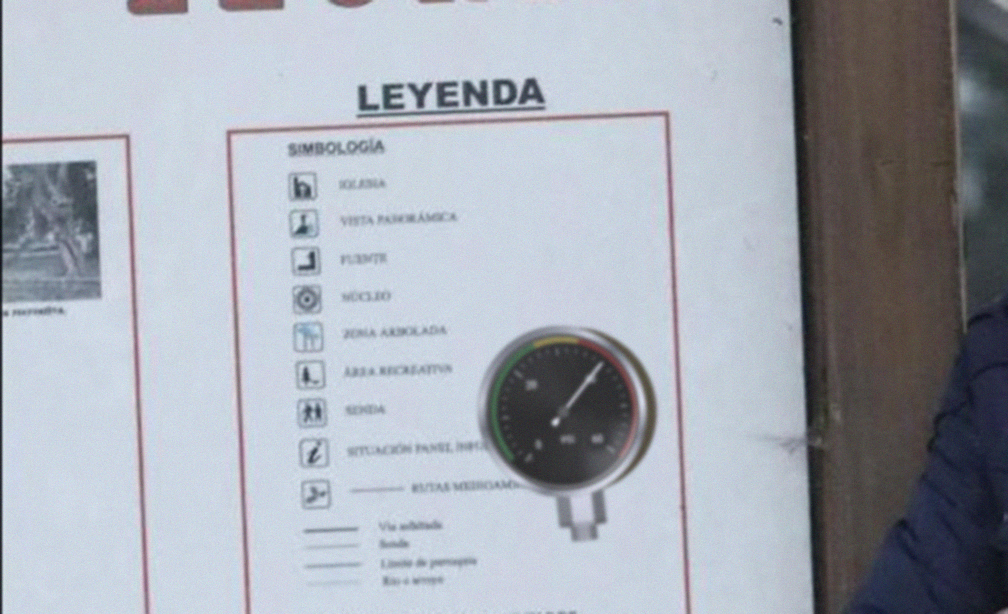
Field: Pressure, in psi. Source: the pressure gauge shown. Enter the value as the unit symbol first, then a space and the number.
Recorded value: psi 40
